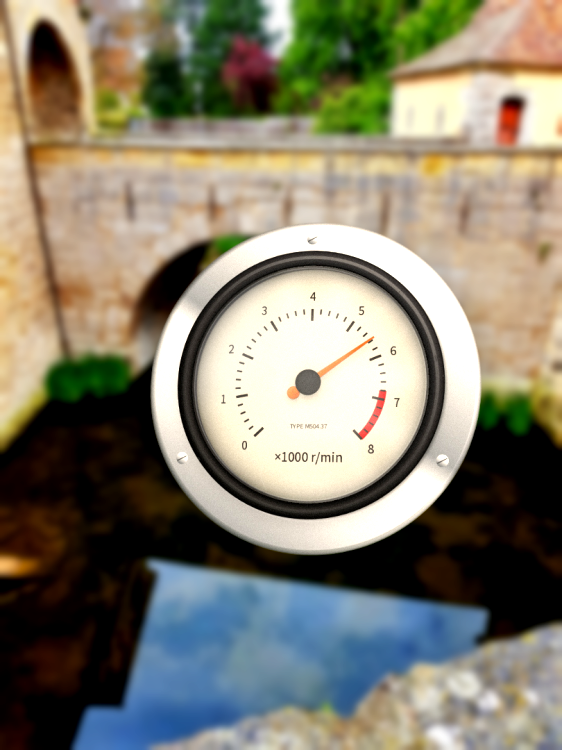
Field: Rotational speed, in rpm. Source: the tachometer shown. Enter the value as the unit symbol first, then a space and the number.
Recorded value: rpm 5600
